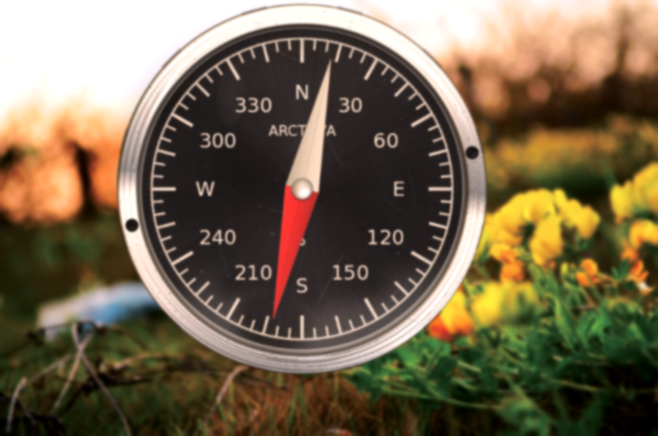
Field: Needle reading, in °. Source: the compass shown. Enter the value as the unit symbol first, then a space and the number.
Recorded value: ° 192.5
